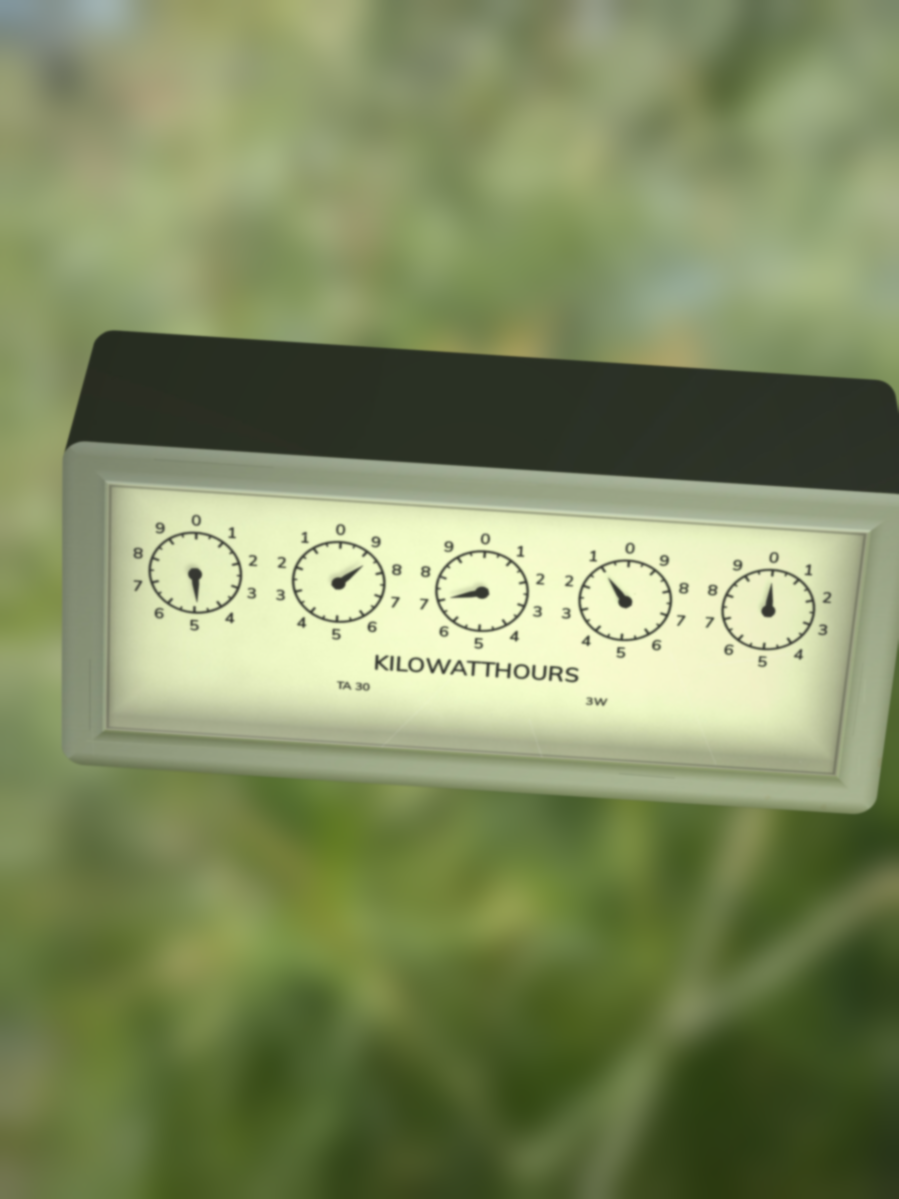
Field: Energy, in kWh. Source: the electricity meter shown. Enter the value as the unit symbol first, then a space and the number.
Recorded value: kWh 48710
